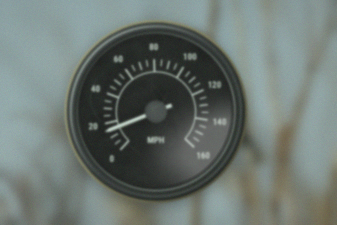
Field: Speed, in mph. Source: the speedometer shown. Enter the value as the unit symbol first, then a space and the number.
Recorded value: mph 15
